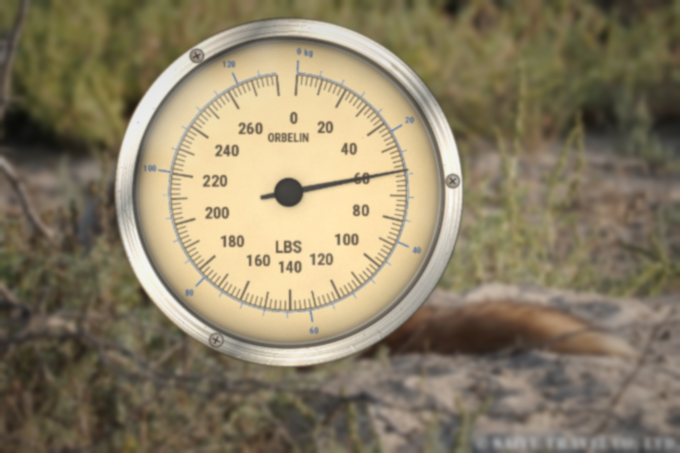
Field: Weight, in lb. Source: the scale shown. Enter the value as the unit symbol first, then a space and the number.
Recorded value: lb 60
